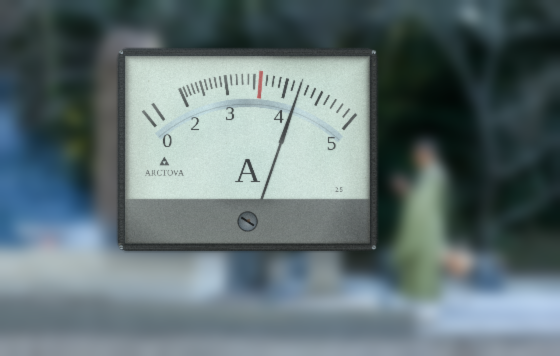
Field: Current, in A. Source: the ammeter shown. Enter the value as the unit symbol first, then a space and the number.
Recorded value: A 4.2
